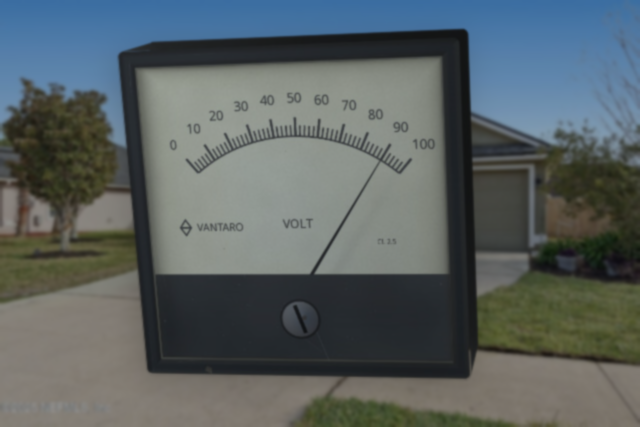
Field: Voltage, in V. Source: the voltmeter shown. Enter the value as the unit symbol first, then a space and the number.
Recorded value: V 90
